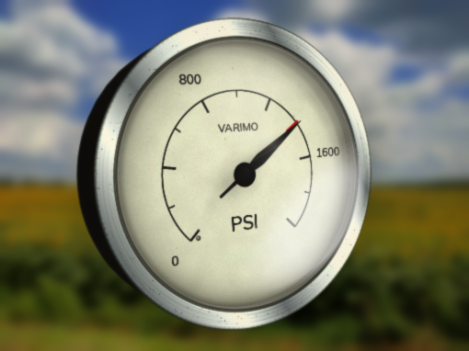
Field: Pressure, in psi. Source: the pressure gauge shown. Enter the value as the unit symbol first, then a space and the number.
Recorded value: psi 1400
